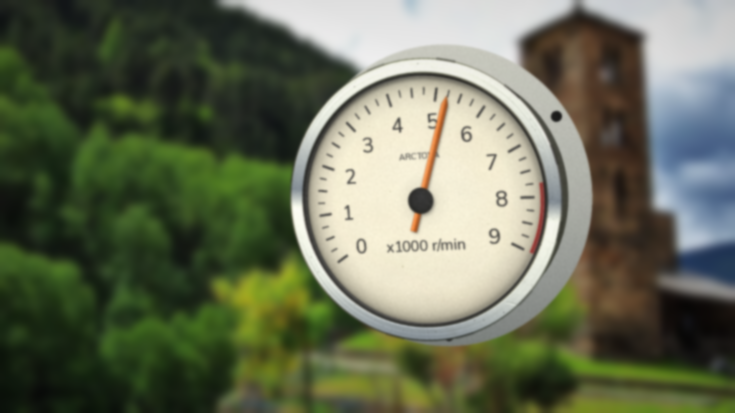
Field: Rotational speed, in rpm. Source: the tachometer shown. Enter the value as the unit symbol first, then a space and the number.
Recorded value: rpm 5250
